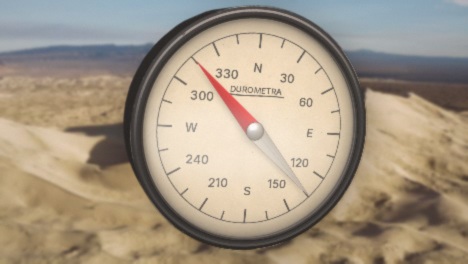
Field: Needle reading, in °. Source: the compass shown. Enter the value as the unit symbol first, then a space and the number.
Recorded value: ° 315
